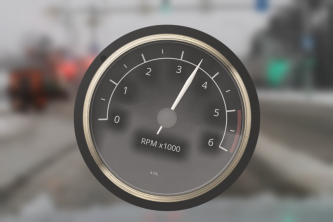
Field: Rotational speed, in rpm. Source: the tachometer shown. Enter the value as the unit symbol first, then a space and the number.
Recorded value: rpm 3500
